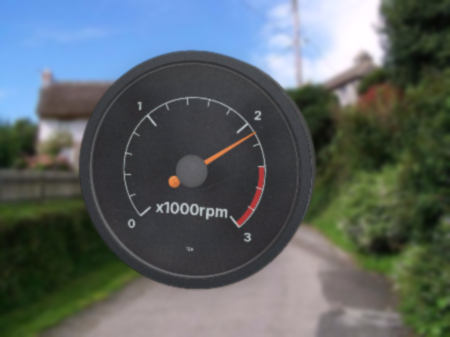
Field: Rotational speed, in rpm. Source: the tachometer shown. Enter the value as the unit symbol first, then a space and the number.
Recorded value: rpm 2100
